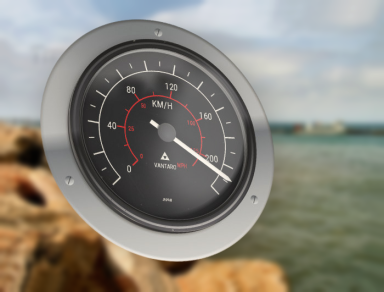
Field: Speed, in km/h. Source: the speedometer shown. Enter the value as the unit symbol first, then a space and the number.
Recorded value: km/h 210
